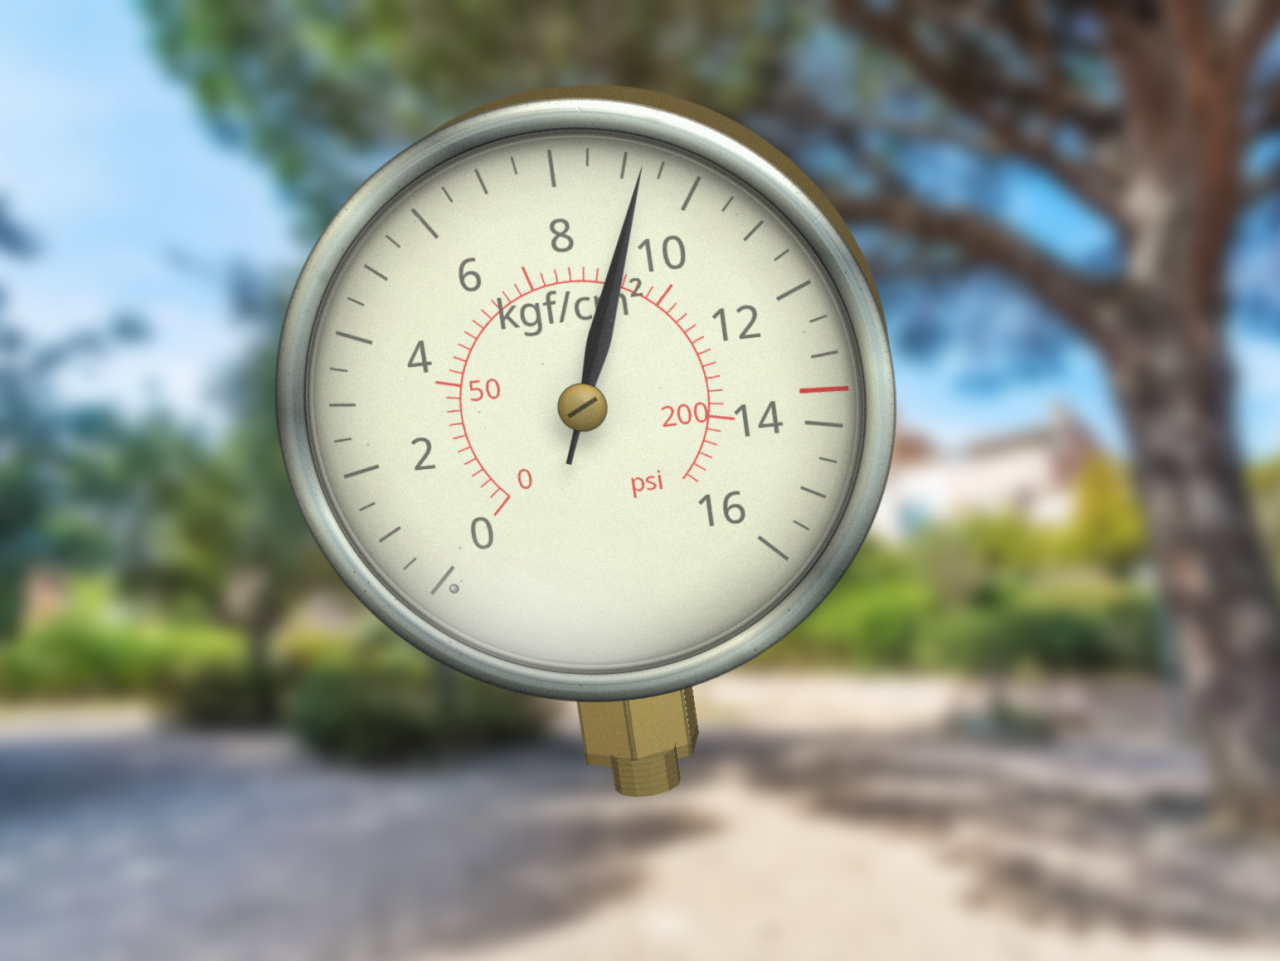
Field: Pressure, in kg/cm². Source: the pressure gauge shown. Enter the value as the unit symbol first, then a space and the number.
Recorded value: kg/cm² 9.25
